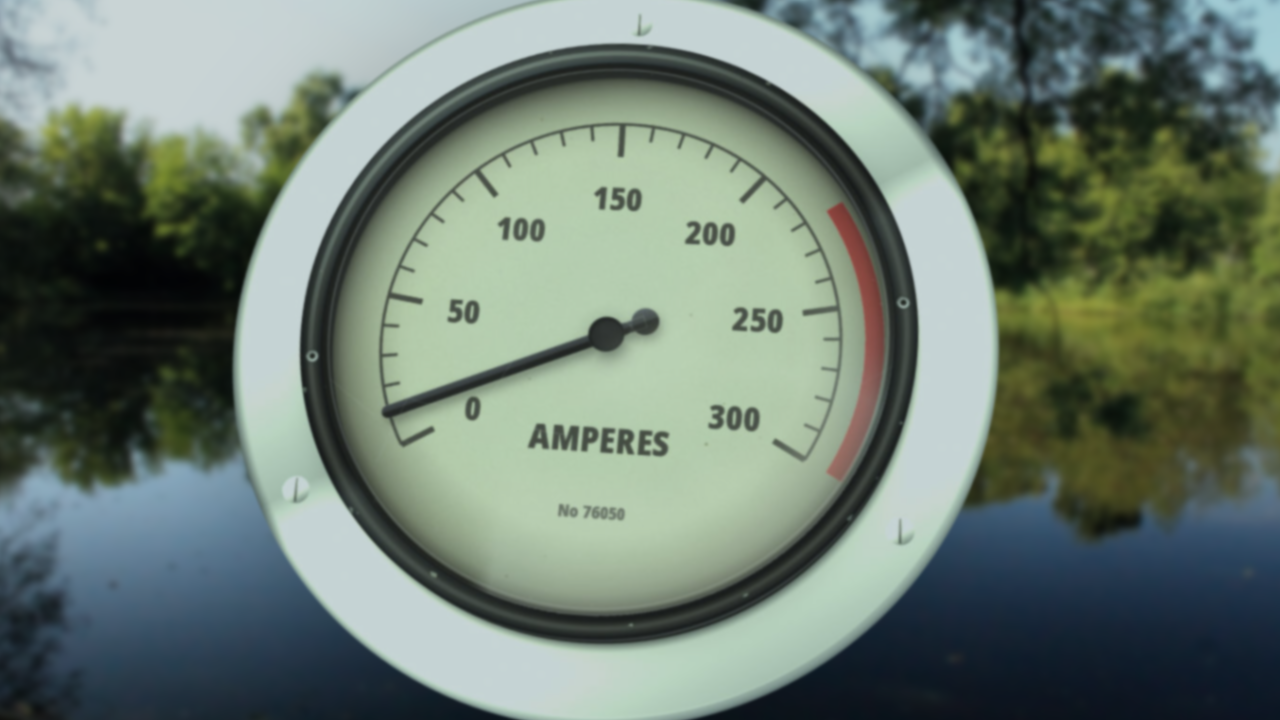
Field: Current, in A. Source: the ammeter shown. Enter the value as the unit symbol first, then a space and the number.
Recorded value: A 10
